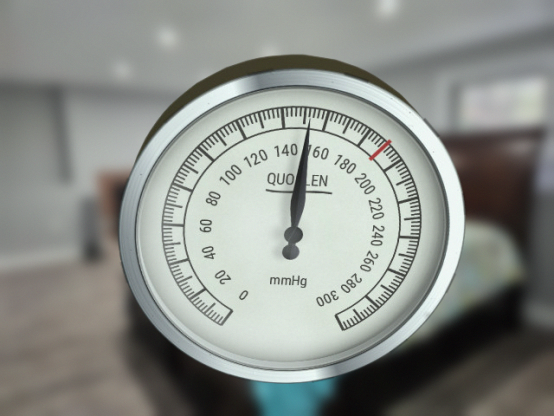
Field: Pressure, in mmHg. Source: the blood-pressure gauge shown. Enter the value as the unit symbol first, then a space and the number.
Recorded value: mmHg 152
